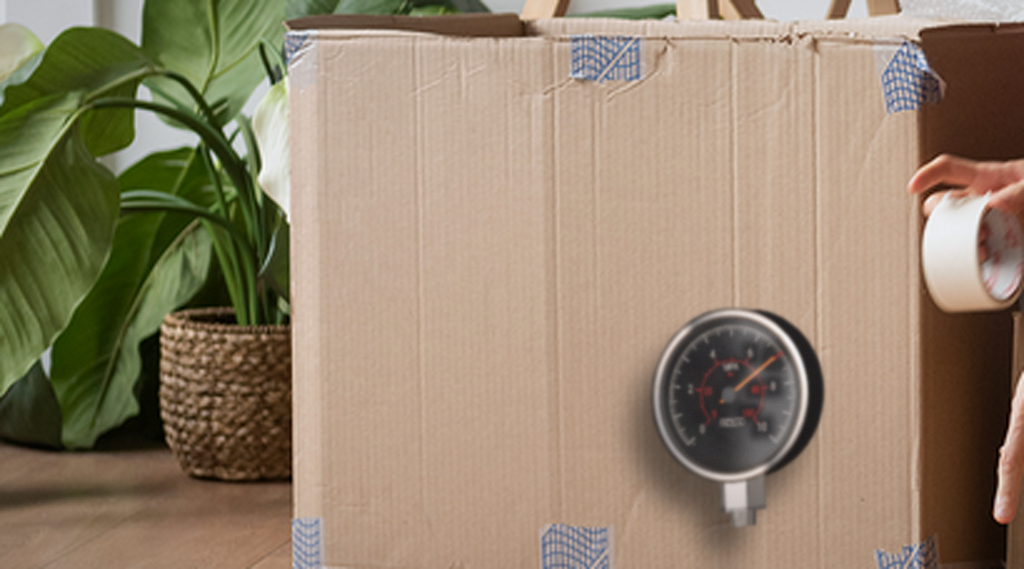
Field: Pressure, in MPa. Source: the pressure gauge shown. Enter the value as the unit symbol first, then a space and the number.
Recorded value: MPa 7
